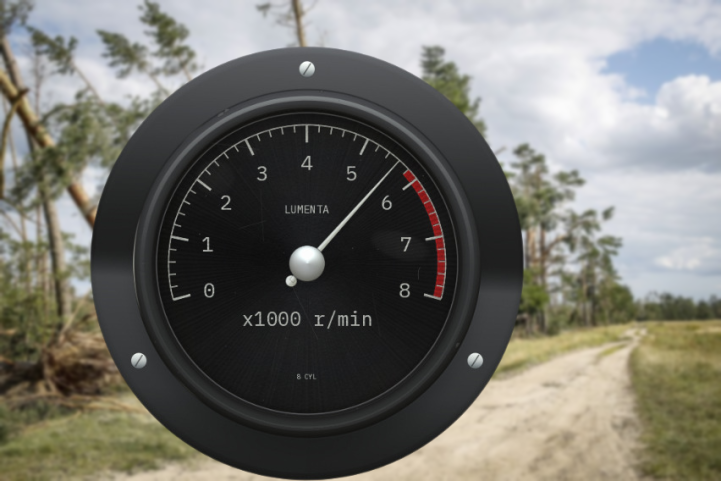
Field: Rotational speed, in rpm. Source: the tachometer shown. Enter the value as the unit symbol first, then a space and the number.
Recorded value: rpm 5600
